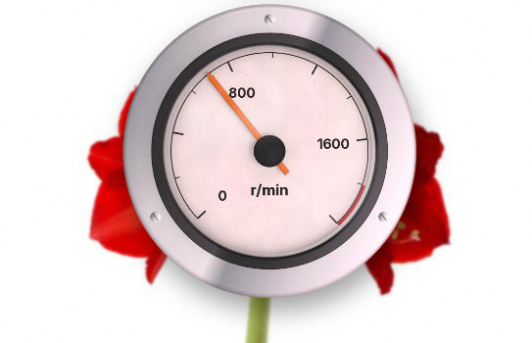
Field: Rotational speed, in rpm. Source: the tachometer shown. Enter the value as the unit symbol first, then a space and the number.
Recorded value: rpm 700
